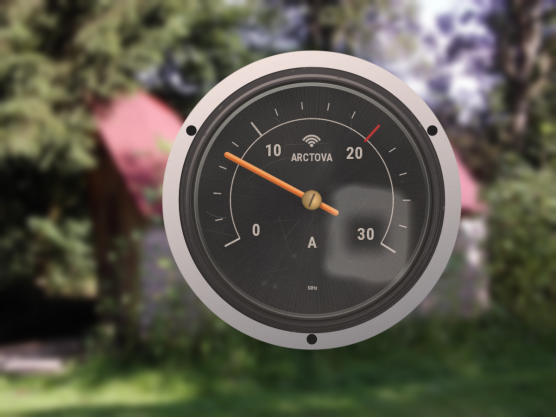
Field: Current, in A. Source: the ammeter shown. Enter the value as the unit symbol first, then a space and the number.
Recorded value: A 7
